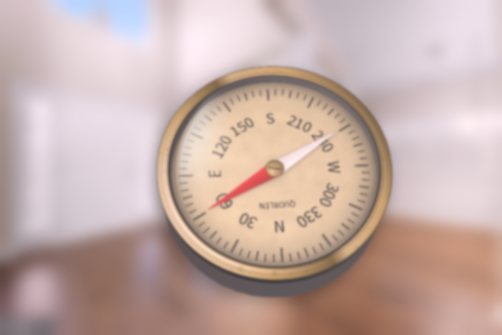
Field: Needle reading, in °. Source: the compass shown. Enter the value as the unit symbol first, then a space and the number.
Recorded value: ° 60
